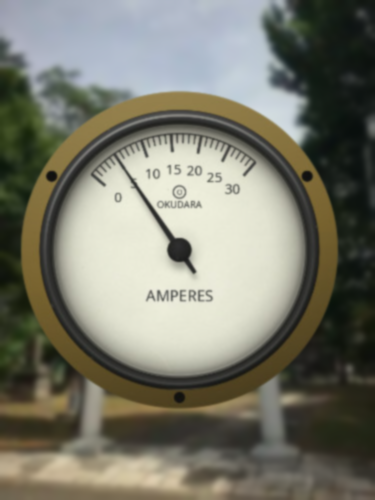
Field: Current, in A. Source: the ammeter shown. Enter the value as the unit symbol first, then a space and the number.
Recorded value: A 5
